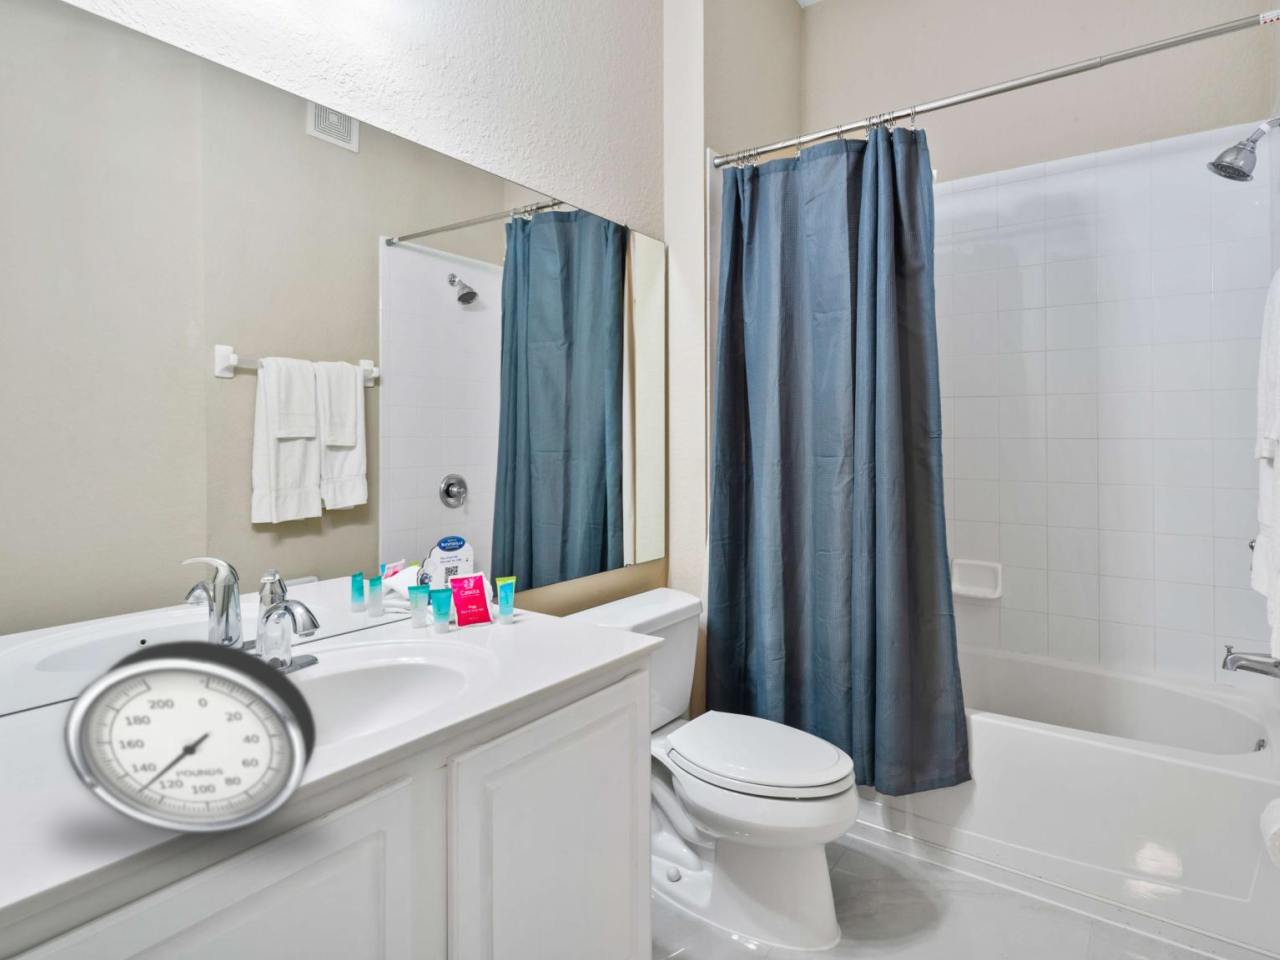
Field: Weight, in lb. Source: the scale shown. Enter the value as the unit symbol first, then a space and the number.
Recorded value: lb 130
